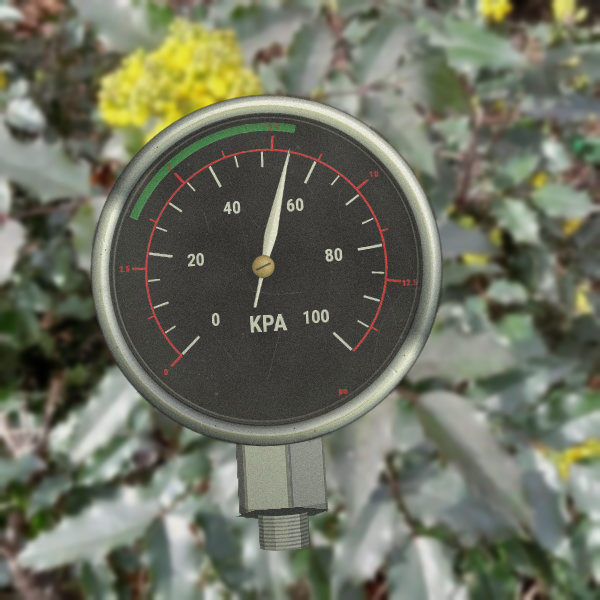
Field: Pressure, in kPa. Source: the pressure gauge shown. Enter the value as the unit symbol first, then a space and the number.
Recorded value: kPa 55
